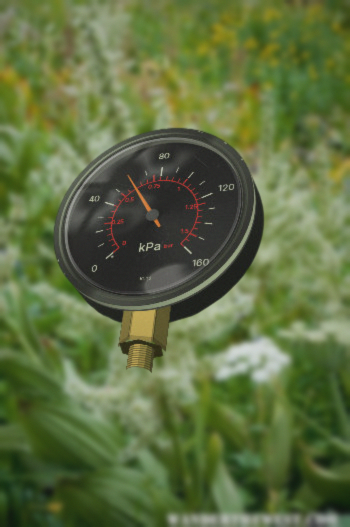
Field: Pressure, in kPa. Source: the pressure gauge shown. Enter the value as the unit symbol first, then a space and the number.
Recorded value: kPa 60
